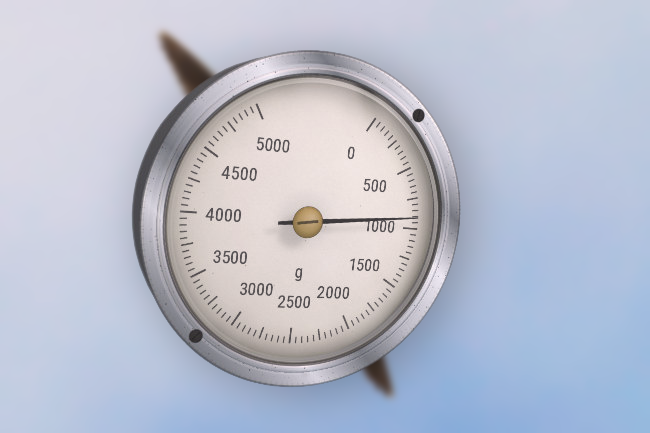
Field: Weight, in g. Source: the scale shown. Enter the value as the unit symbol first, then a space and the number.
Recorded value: g 900
